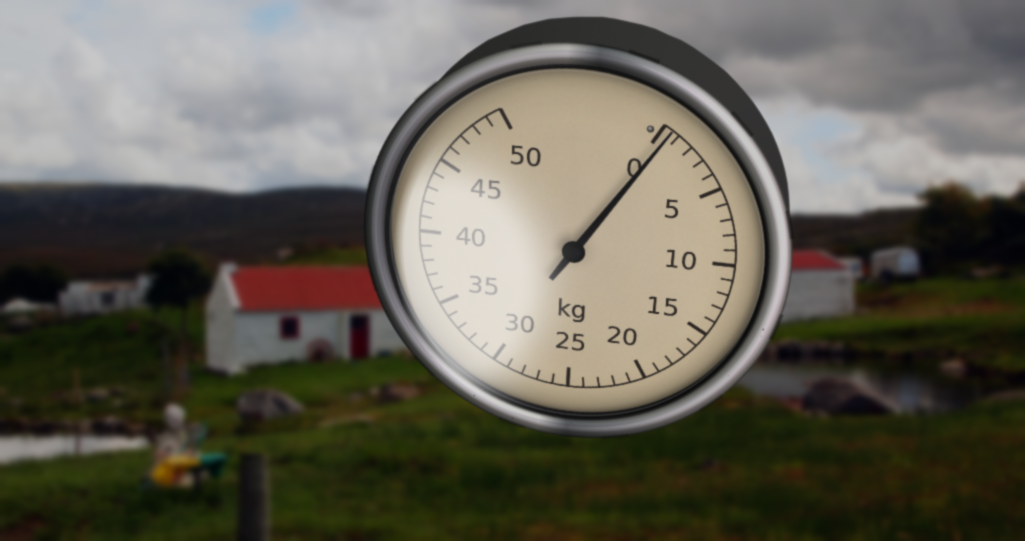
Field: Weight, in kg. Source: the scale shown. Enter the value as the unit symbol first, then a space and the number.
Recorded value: kg 0.5
